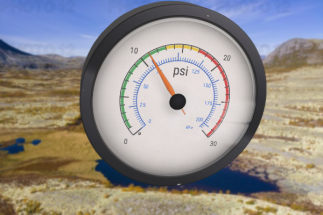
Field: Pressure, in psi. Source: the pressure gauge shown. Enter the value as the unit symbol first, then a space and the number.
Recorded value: psi 11
